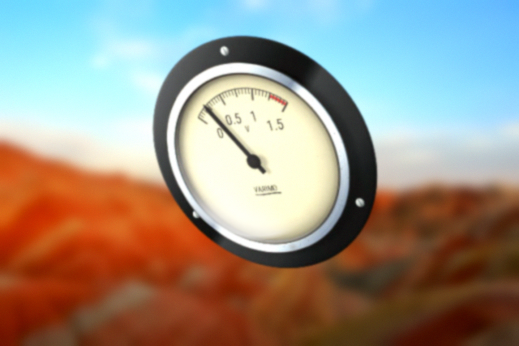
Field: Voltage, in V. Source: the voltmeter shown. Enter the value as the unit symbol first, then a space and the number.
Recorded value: V 0.25
